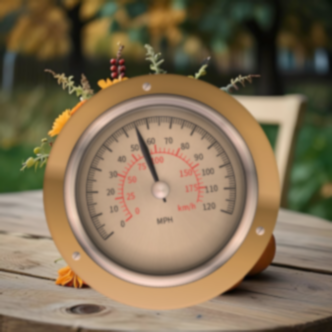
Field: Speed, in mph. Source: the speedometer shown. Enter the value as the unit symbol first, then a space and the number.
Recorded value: mph 55
